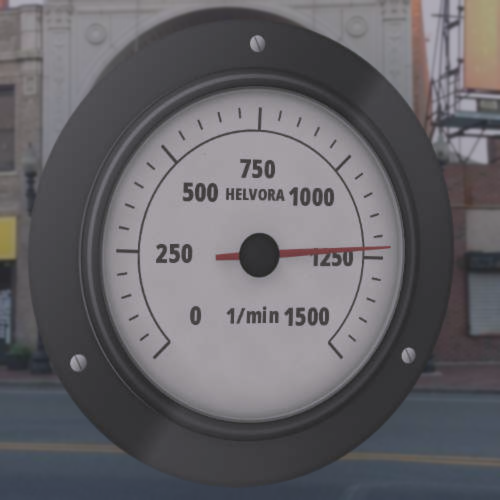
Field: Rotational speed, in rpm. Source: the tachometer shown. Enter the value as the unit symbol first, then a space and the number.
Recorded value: rpm 1225
